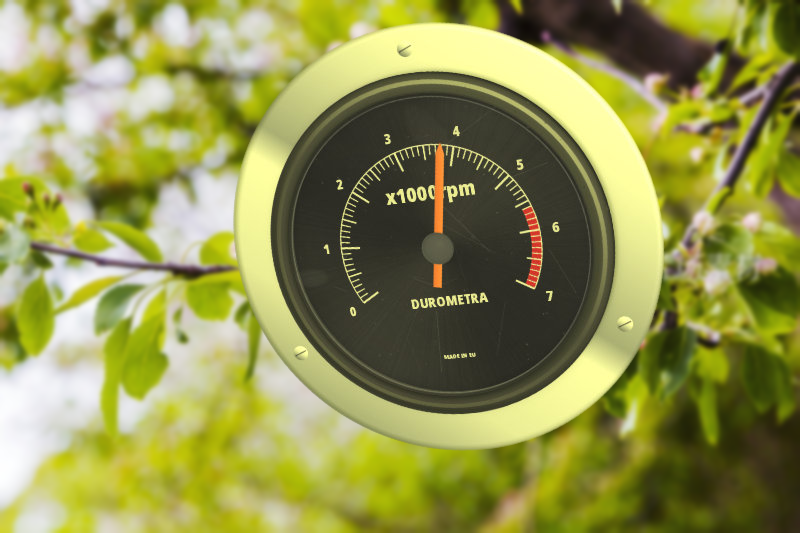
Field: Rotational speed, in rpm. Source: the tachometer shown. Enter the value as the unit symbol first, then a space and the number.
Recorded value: rpm 3800
